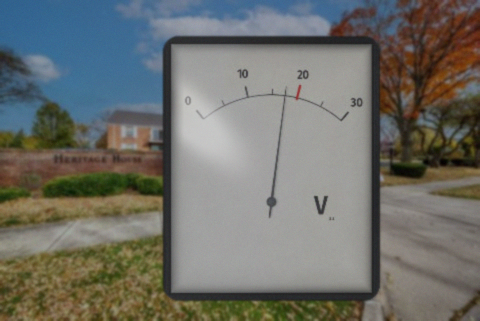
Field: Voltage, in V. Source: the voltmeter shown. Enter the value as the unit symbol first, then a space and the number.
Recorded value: V 17.5
